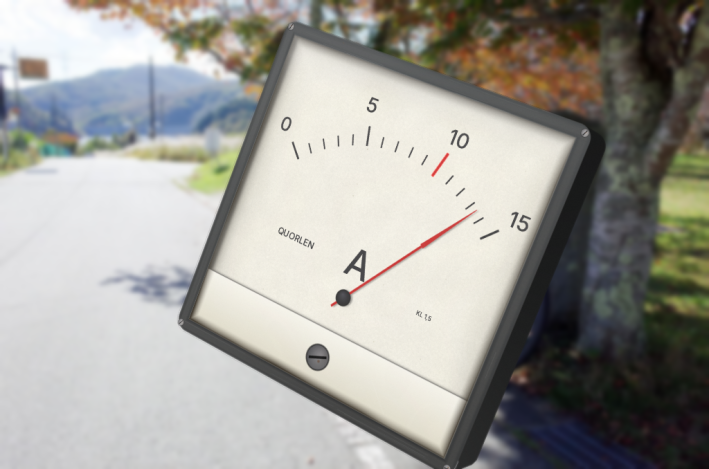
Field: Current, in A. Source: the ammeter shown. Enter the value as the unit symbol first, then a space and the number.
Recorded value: A 13.5
